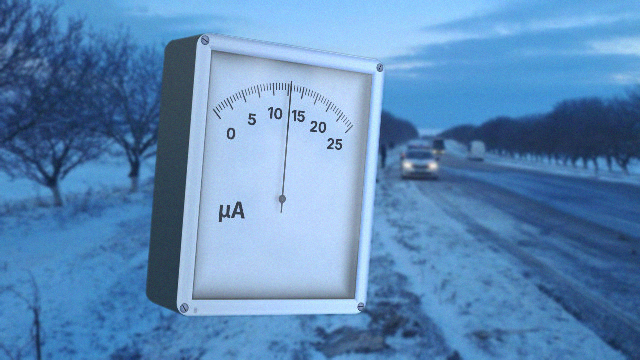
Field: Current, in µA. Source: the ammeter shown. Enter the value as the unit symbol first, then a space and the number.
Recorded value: µA 12.5
